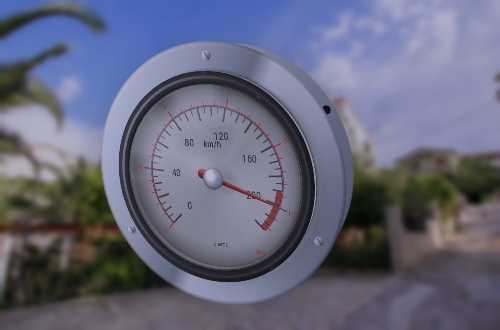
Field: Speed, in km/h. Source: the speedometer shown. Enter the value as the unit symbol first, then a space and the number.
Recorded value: km/h 200
